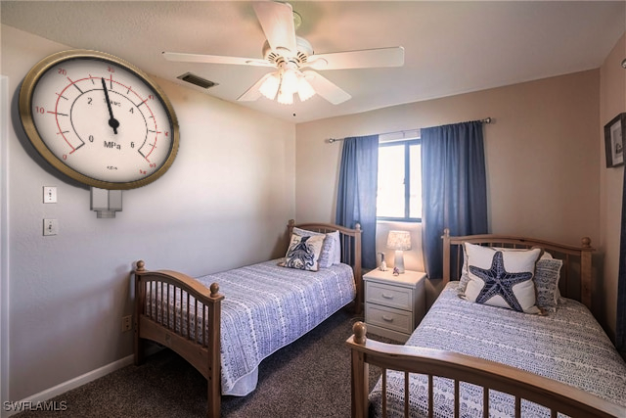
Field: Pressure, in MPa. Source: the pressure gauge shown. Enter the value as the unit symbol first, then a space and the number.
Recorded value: MPa 2.75
